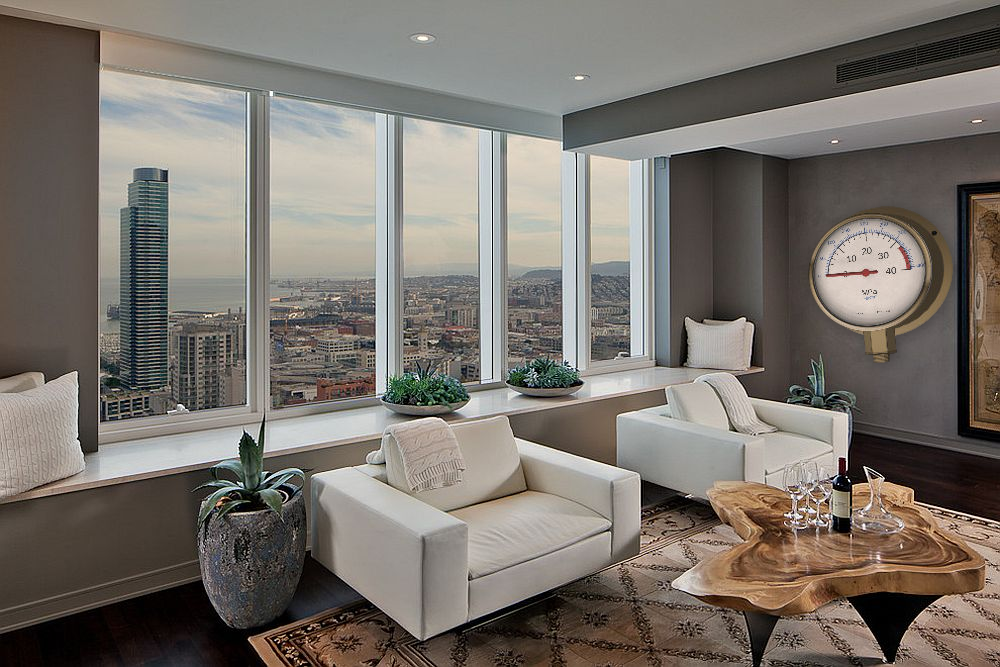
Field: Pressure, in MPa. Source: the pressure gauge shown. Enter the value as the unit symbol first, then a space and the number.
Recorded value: MPa 0
